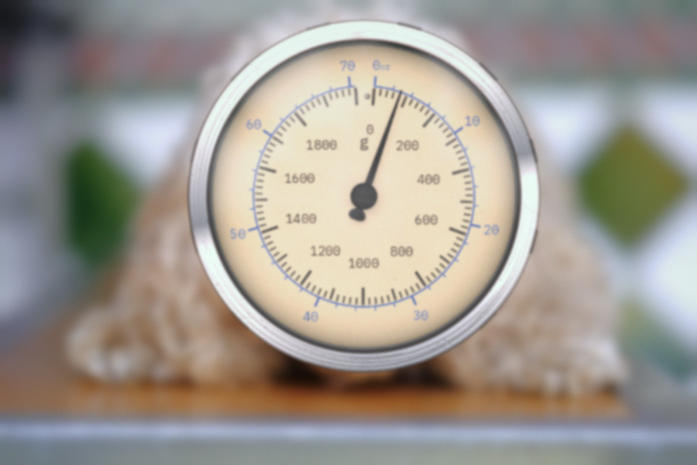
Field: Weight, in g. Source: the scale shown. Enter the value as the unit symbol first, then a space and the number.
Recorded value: g 80
